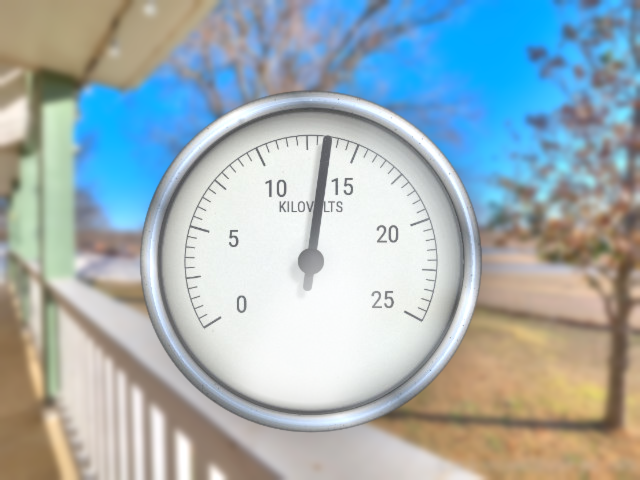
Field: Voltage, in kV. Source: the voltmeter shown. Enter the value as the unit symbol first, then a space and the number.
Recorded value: kV 13.5
